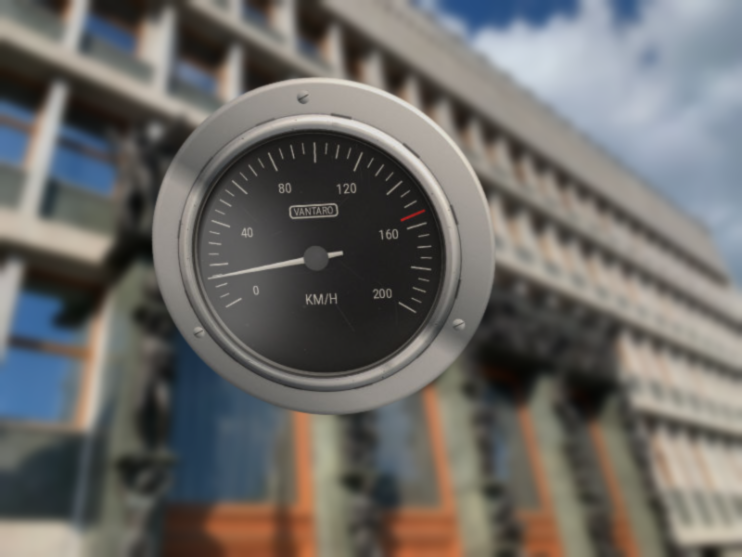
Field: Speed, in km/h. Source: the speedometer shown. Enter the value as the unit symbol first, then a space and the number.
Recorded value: km/h 15
